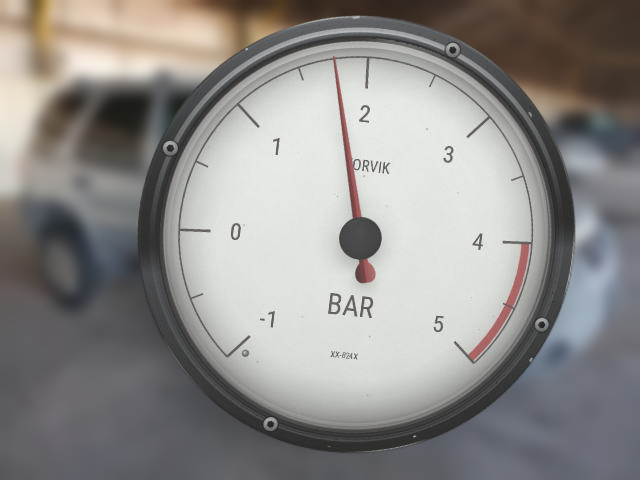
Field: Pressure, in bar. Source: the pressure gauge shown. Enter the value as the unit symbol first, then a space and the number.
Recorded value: bar 1.75
